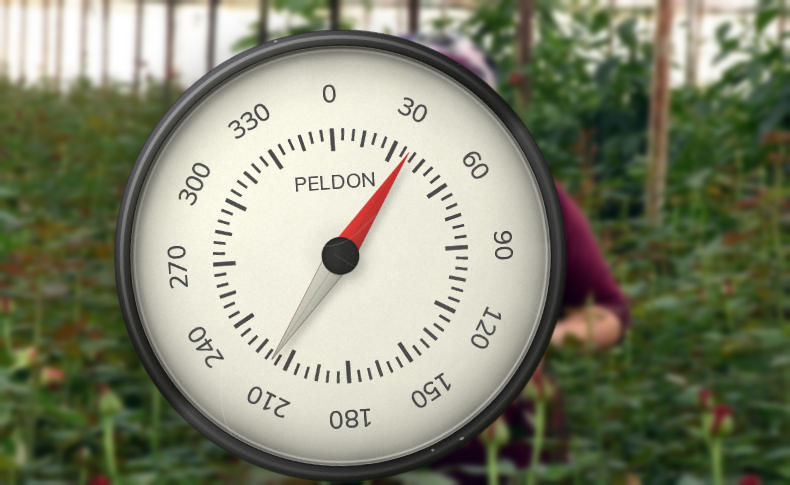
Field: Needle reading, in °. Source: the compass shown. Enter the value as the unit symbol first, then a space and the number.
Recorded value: ° 37.5
